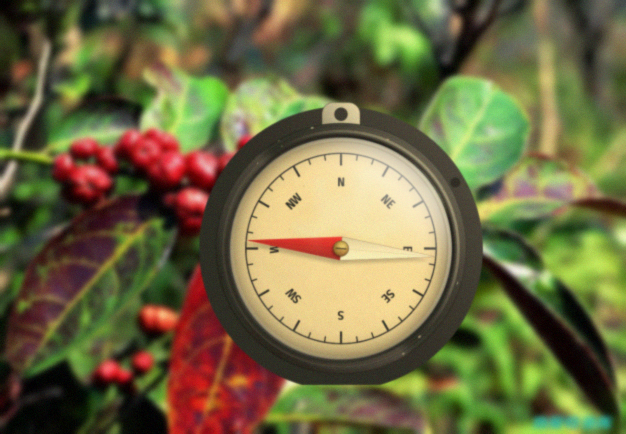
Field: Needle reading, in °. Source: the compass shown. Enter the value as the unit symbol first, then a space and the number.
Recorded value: ° 275
